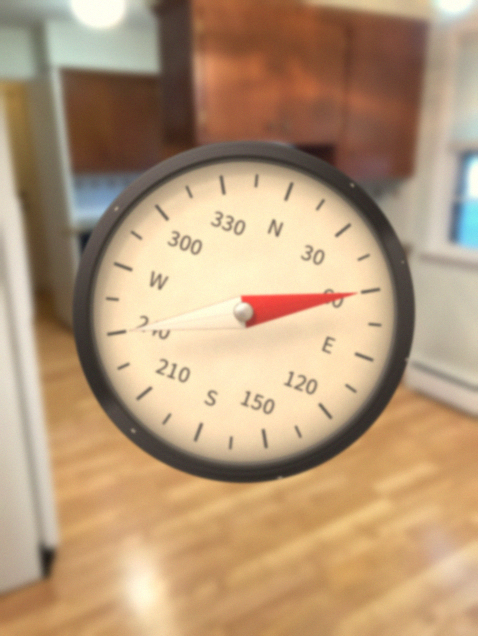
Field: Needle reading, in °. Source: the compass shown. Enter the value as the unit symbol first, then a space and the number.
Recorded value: ° 60
